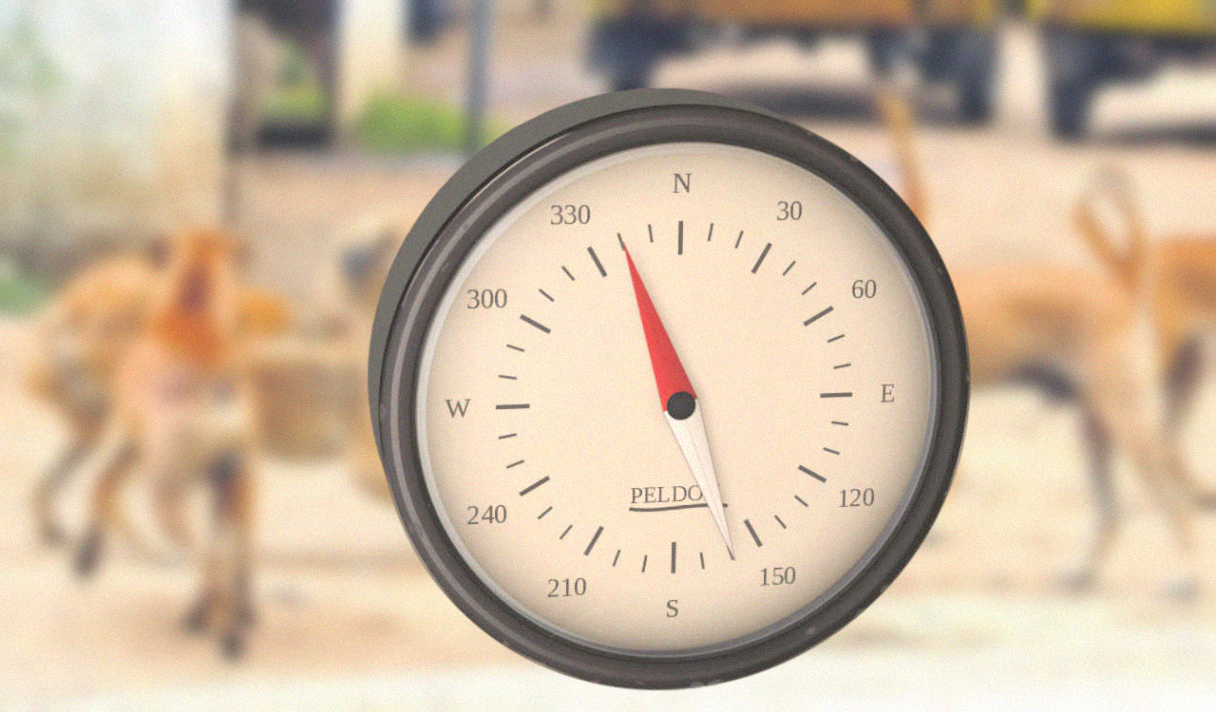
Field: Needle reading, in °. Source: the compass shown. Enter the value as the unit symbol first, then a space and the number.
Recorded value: ° 340
